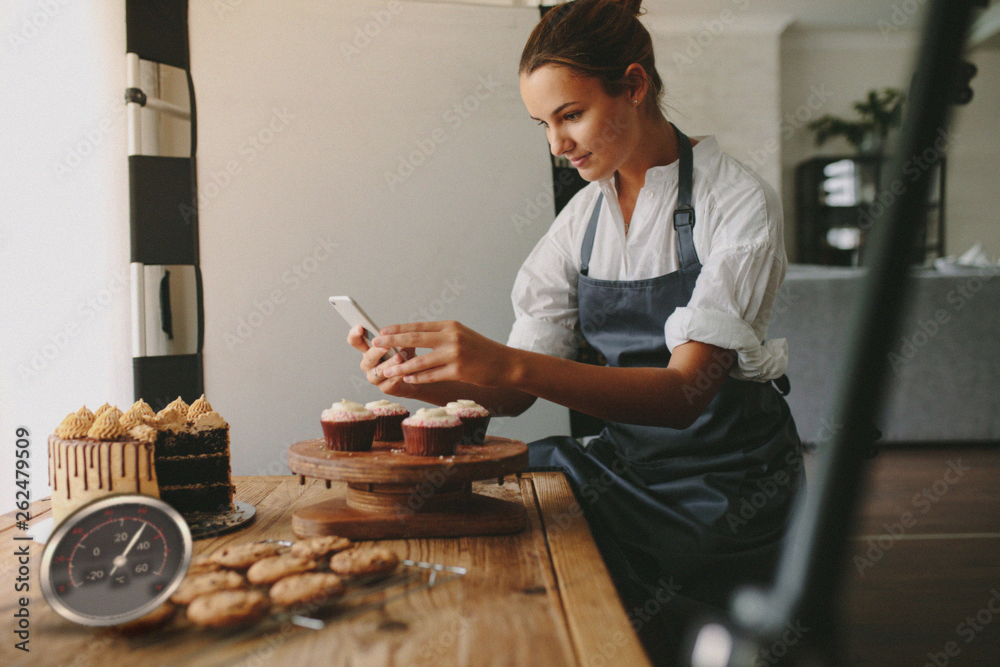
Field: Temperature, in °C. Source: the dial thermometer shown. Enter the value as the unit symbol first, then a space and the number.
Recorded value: °C 30
